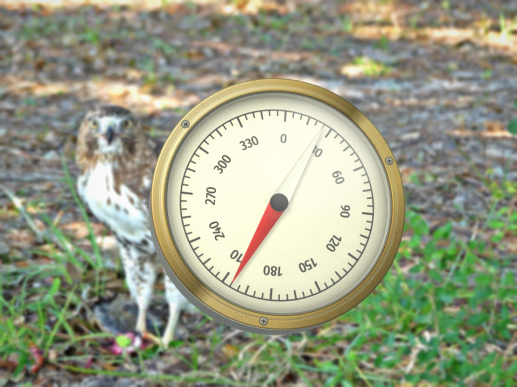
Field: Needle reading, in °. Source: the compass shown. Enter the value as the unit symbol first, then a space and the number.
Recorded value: ° 205
